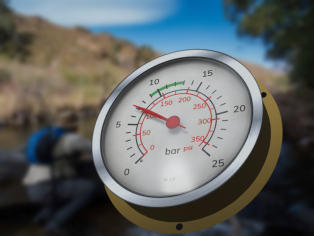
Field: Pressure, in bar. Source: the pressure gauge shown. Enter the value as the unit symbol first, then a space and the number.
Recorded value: bar 7
